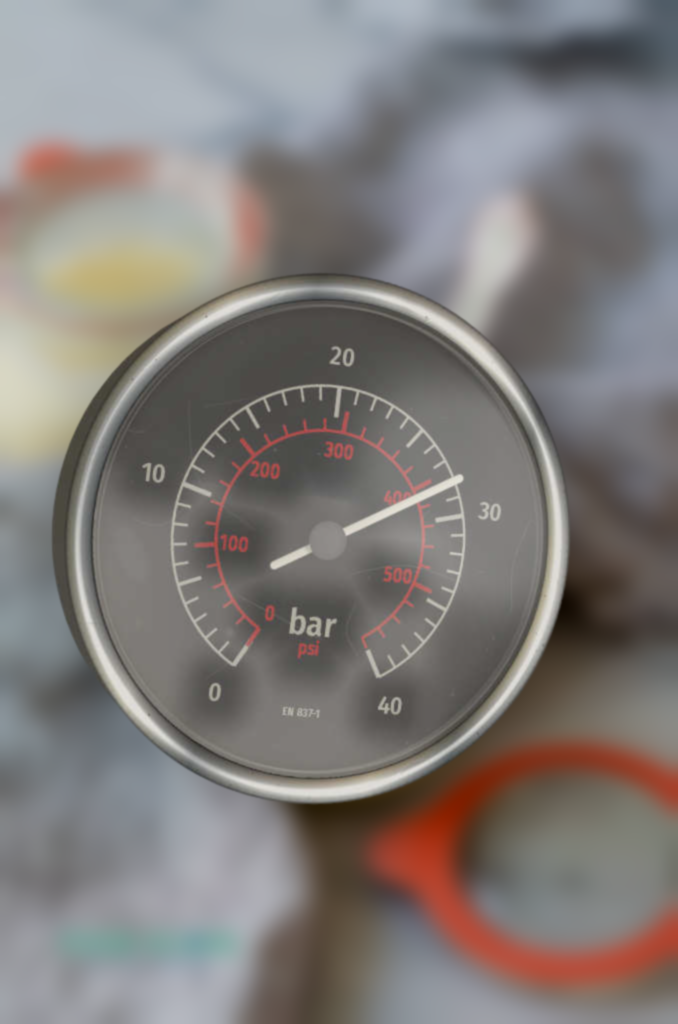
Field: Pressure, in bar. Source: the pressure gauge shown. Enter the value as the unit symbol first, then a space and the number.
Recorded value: bar 28
